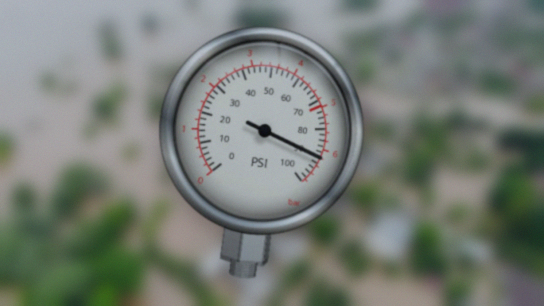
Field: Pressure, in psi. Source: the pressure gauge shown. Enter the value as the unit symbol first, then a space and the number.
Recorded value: psi 90
